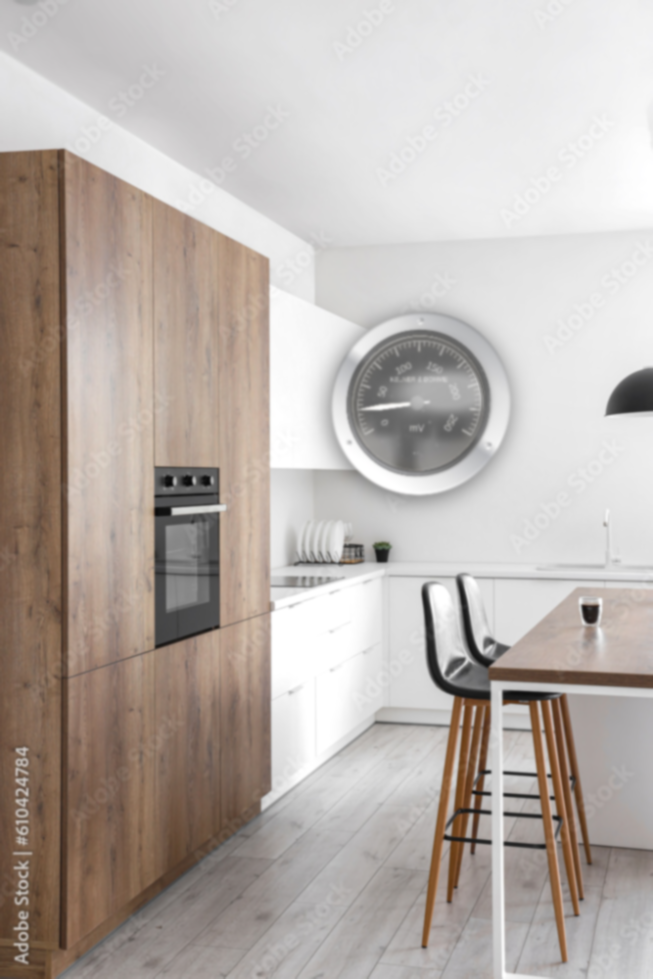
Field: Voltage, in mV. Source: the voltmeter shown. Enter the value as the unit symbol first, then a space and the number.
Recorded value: mV 25
